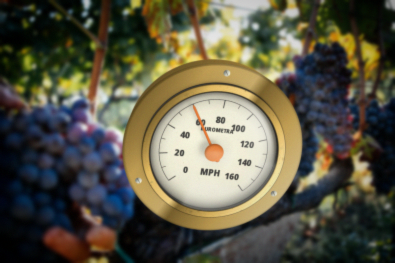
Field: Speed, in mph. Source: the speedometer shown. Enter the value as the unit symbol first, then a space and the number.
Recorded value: mph 60
